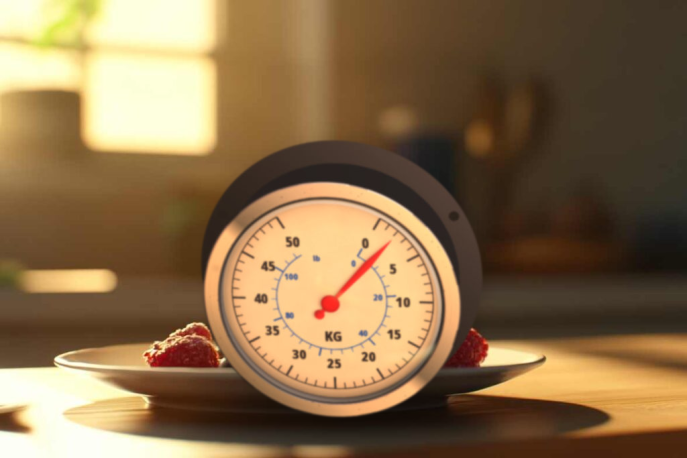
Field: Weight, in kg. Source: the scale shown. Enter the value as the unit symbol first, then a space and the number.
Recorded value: kg 2
